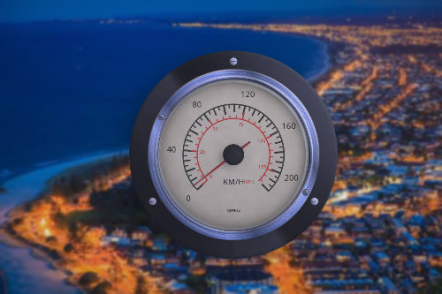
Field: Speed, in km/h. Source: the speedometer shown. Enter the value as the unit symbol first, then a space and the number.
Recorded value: km/h 5
